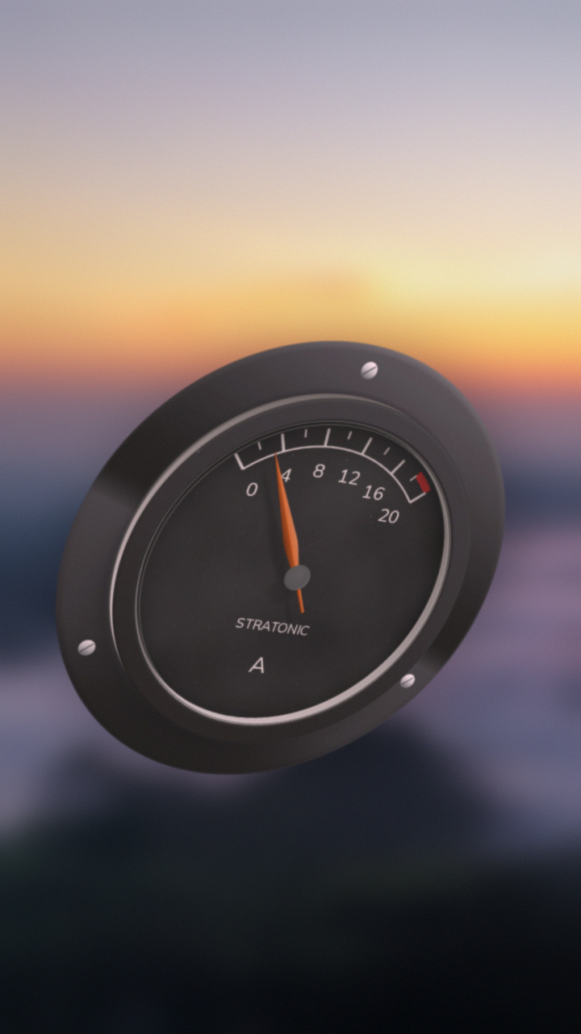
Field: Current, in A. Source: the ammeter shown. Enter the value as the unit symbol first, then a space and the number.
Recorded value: A 3
